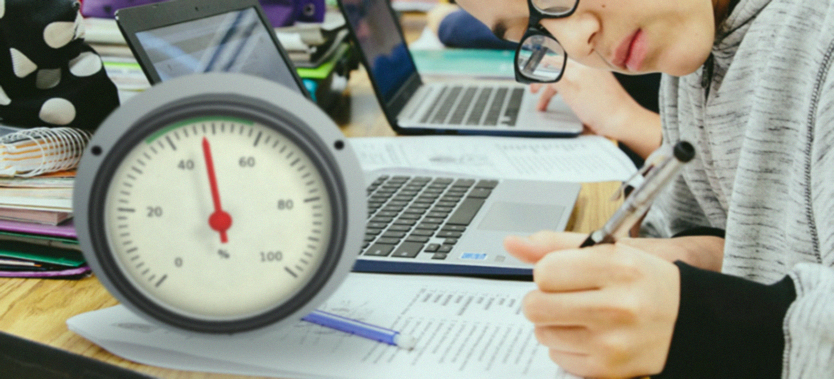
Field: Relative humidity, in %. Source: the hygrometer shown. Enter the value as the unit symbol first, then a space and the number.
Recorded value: % 48
